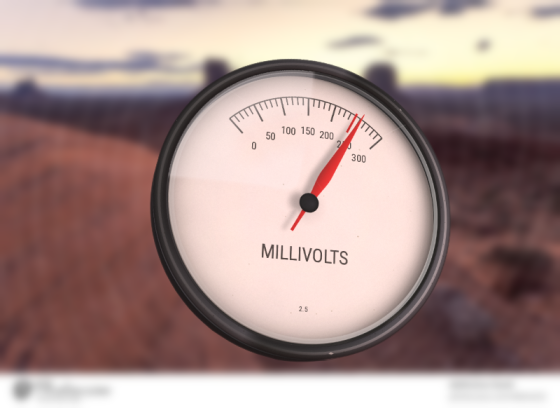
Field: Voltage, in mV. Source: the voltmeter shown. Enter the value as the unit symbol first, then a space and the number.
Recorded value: mV 250
